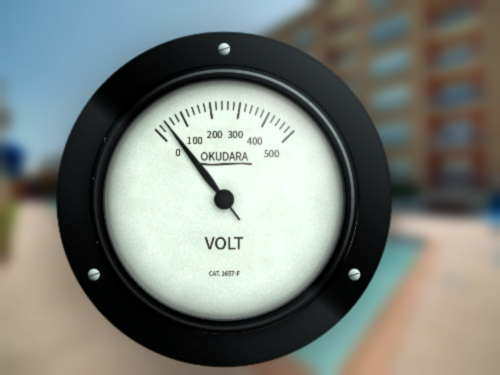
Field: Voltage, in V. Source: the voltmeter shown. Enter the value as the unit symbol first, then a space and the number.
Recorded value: V 40
